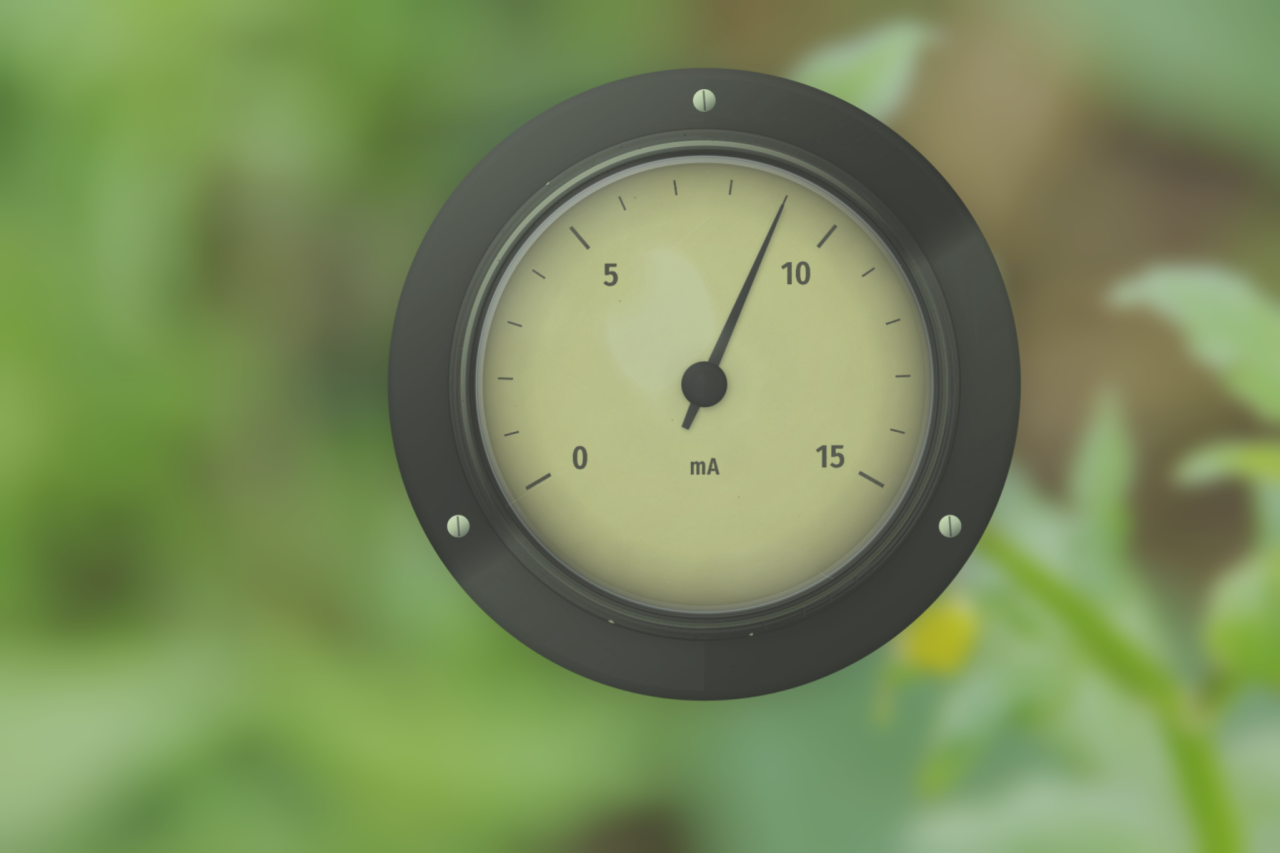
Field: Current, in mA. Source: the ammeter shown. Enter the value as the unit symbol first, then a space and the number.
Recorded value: mA 9
